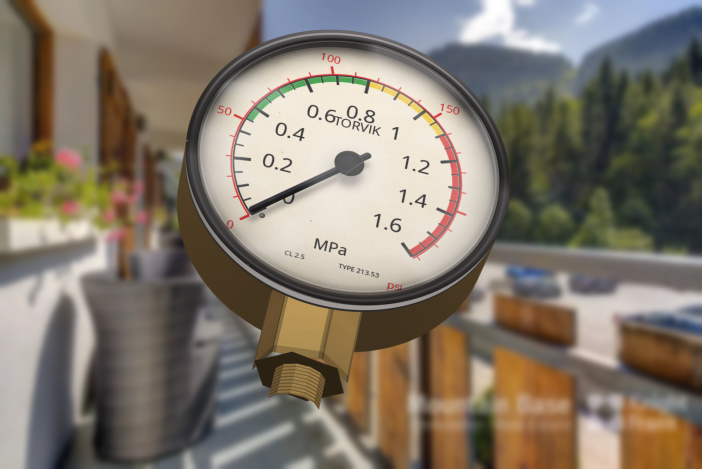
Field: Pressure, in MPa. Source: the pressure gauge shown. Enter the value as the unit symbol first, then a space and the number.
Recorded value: MPa 0
